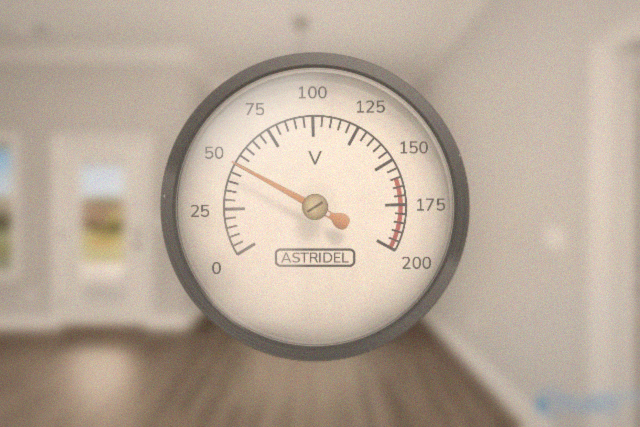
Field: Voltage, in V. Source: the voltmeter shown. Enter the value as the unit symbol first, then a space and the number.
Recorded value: V 50
